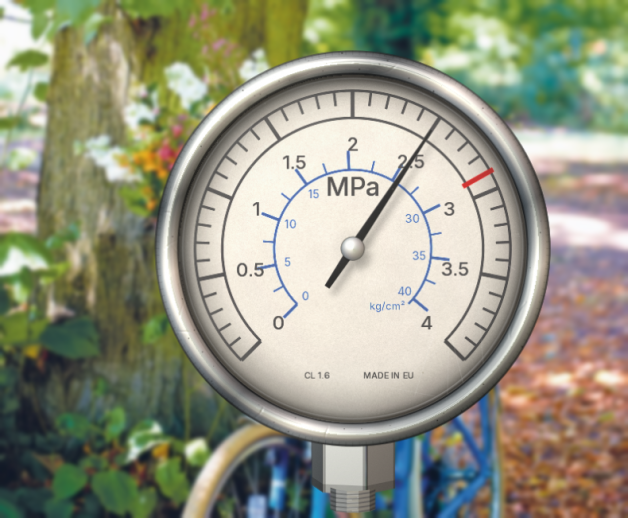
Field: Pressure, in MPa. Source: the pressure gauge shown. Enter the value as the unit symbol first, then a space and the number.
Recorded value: MPa 2.5
